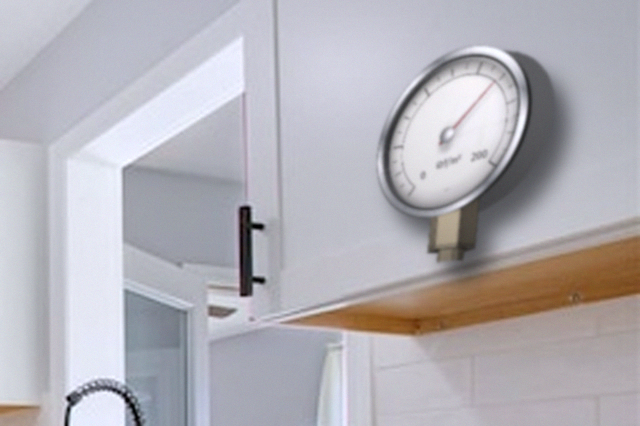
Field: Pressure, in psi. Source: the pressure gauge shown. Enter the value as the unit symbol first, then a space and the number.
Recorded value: psi 140
